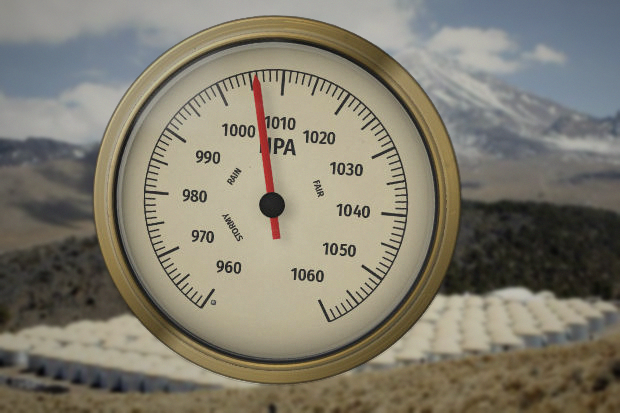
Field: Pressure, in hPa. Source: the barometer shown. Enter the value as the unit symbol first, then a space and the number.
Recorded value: hPa 1006
